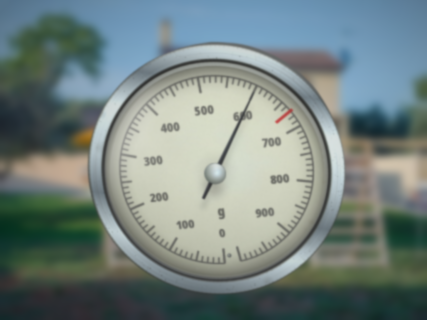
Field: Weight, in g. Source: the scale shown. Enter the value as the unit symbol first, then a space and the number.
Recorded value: g 600
